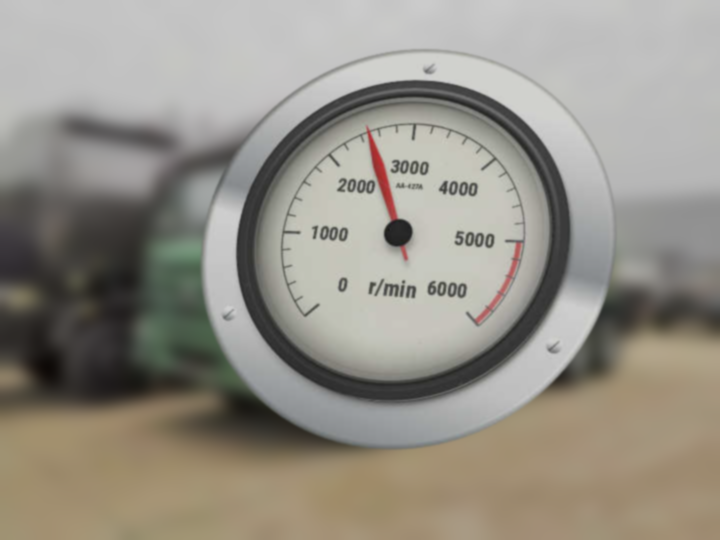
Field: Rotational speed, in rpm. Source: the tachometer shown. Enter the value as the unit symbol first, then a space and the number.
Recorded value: rpm 2500
